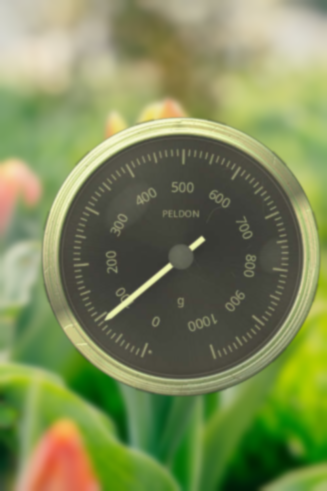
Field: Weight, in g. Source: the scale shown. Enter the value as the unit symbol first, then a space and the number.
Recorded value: g 90
